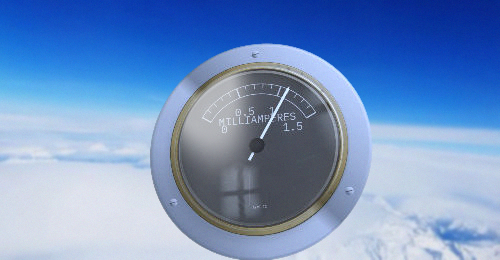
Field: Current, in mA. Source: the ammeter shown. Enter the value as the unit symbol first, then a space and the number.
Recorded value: mA 1.1
